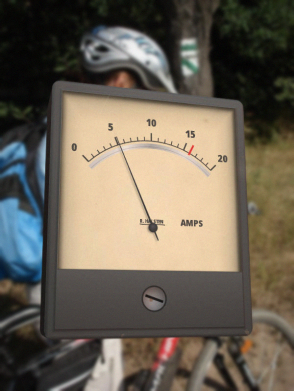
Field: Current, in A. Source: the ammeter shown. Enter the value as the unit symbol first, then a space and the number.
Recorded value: A 5
